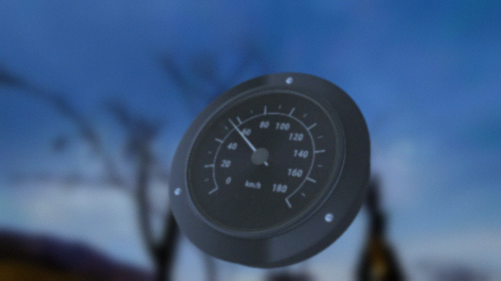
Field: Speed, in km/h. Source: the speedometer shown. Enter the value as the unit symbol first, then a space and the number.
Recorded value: km/h 55
